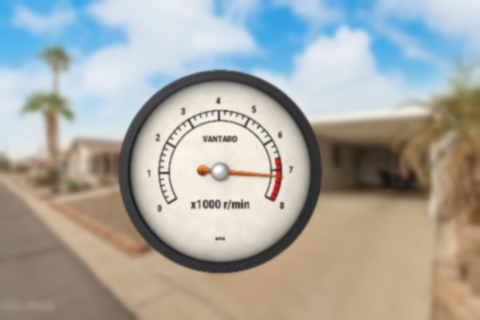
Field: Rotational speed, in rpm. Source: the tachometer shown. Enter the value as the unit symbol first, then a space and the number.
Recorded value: rpm 7200
